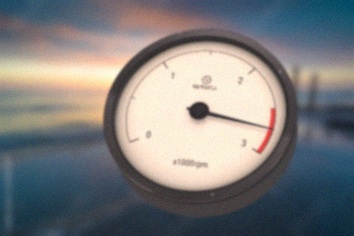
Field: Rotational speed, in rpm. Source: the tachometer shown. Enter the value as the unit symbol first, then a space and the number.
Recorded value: rpm 2750
